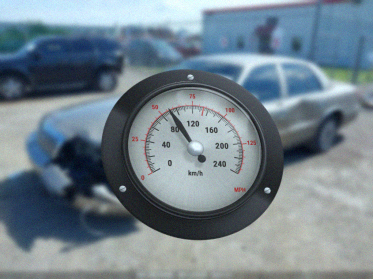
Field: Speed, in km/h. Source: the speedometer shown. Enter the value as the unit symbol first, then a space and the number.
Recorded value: km/h 90
